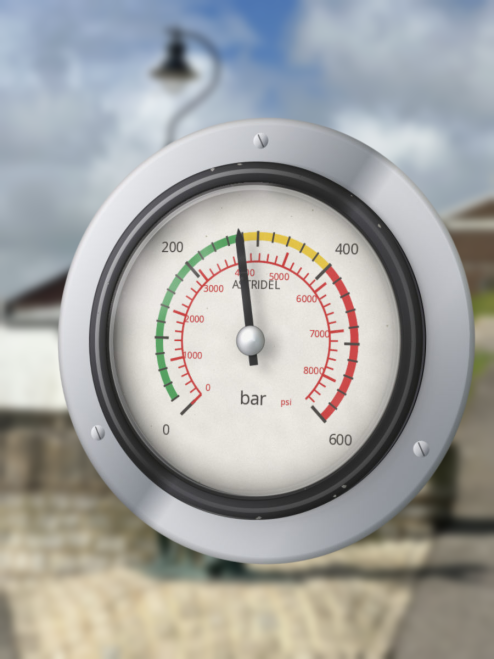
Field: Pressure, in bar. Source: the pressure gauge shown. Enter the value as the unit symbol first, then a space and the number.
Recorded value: bar 280
